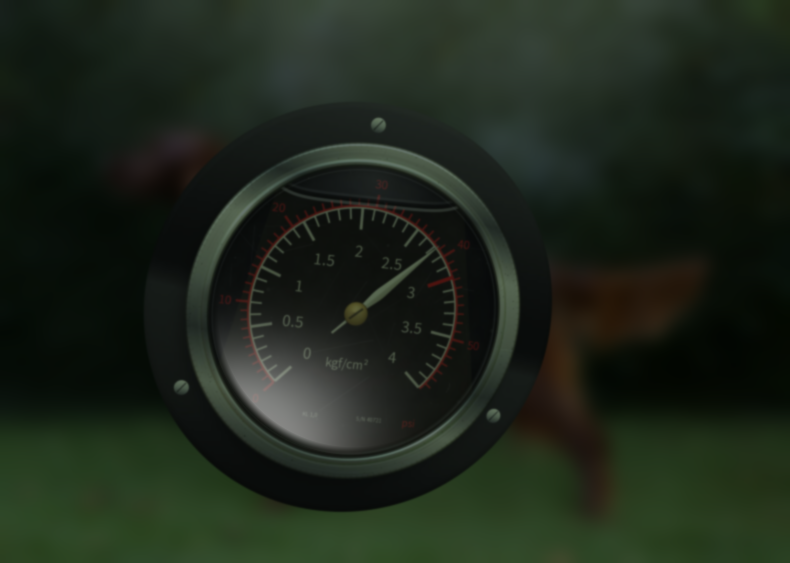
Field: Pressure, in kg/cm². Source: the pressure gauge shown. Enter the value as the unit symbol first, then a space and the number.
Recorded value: kg/cm² 2.7
